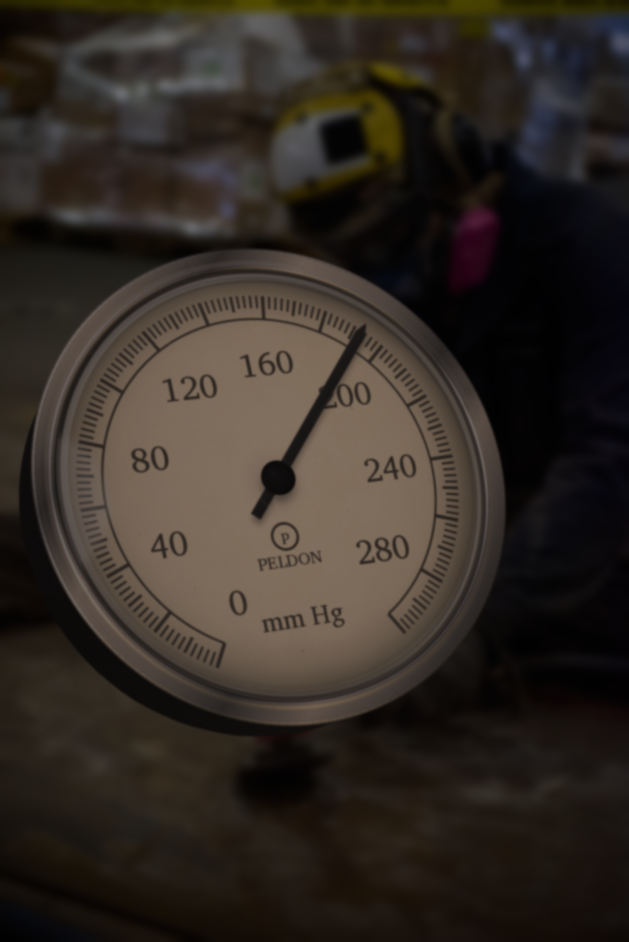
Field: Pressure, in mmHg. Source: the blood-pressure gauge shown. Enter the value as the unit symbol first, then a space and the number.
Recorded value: mmHg 192
